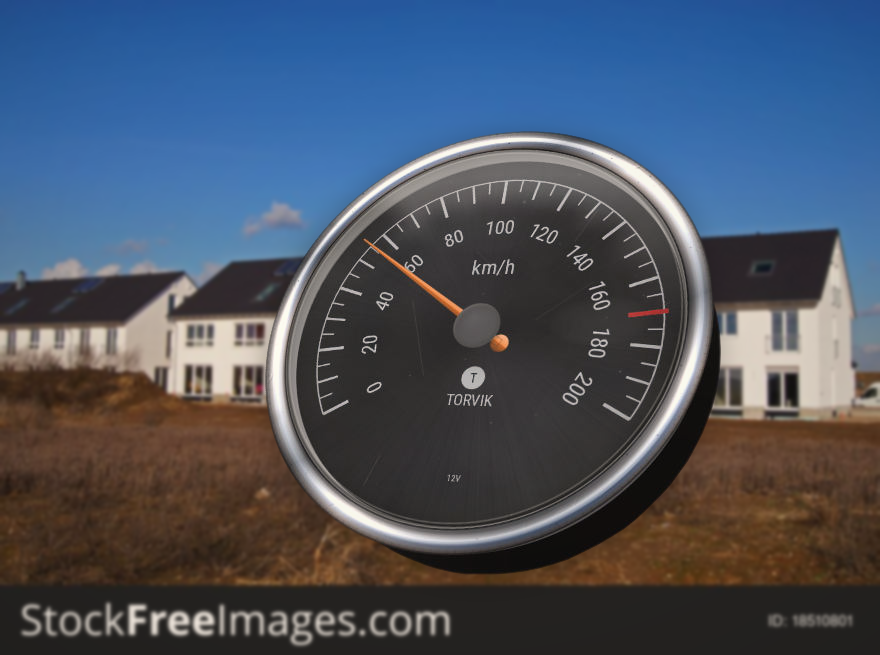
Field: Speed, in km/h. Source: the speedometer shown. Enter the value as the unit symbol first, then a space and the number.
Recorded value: km/h 55
